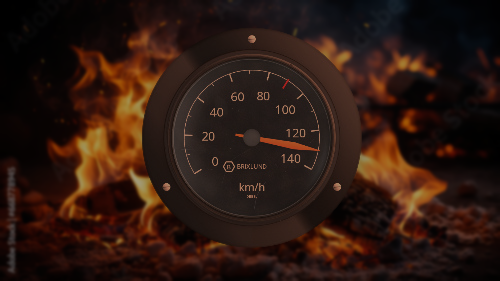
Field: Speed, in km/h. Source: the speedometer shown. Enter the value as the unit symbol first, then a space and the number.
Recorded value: km/h 130
